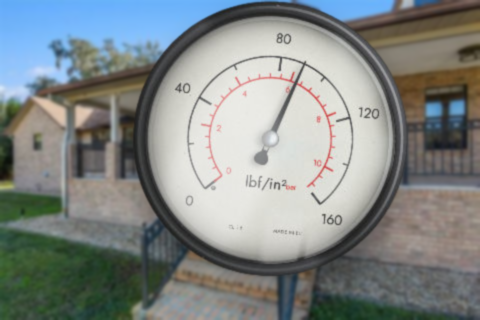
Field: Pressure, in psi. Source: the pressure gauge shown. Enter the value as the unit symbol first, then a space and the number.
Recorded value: psi 90
